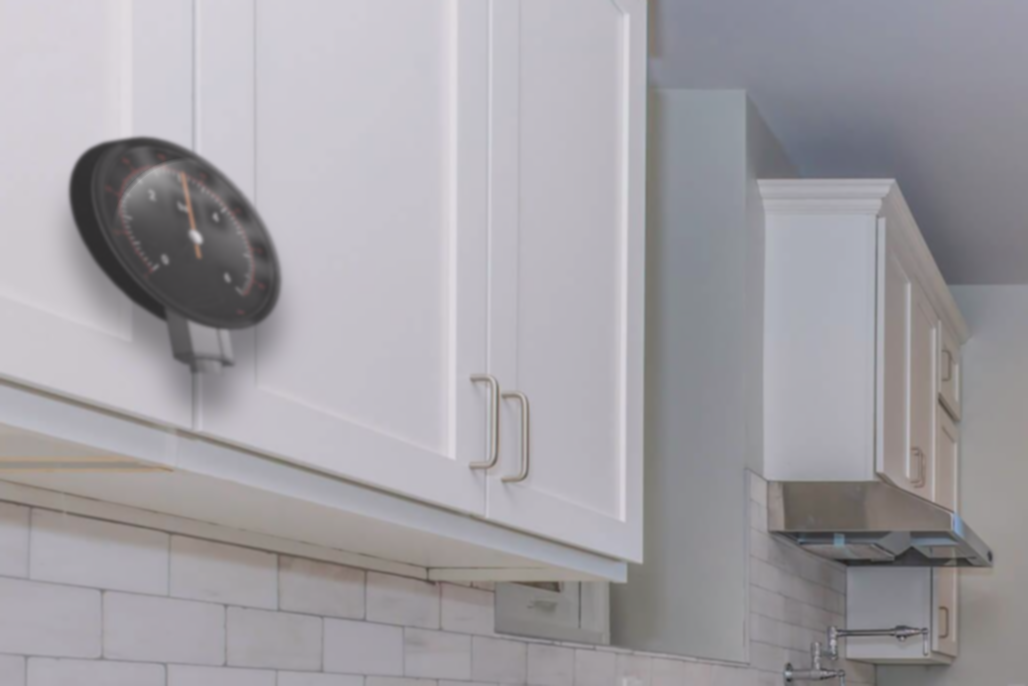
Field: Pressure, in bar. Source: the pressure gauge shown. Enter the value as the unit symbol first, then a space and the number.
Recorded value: bar 3
